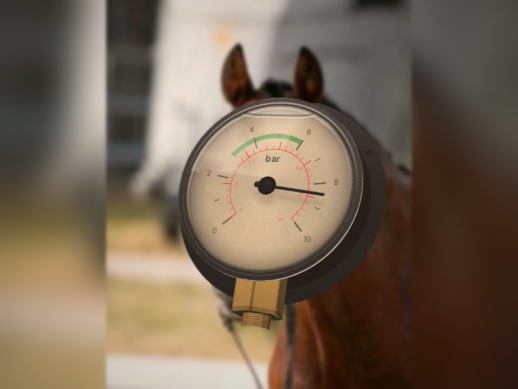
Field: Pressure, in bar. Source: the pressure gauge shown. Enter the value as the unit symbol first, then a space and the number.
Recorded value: bar 8.5
